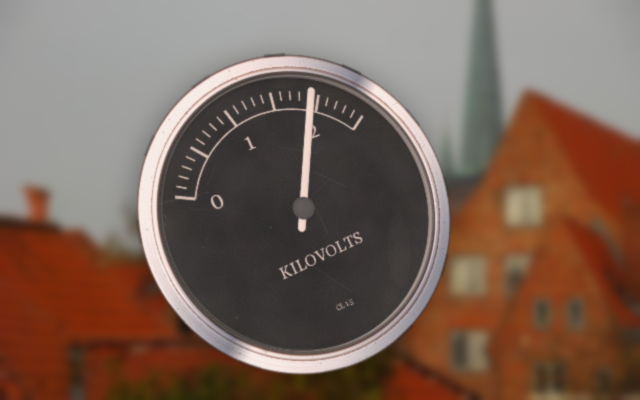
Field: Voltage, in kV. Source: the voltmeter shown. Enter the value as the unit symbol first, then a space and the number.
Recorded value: kV 1.9
